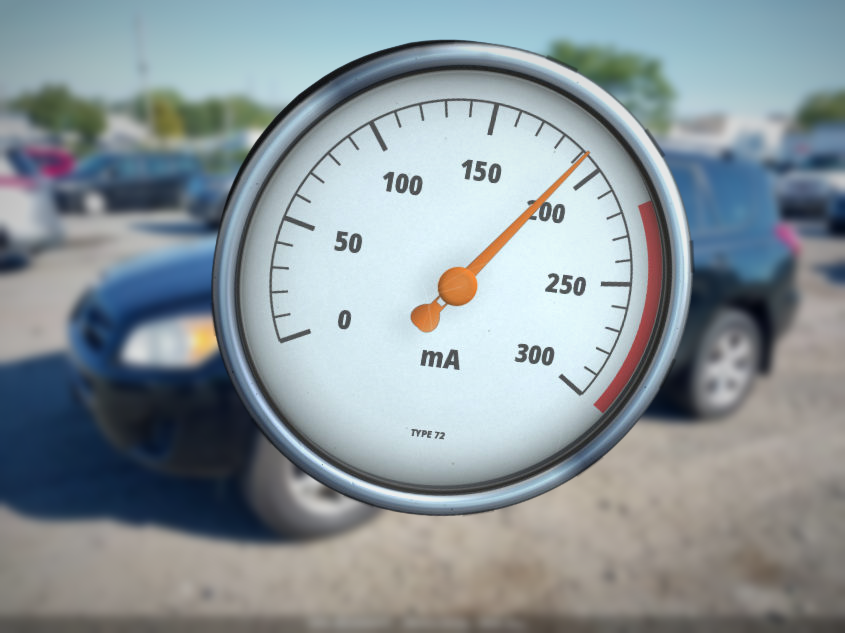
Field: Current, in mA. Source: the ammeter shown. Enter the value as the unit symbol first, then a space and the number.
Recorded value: mA 190
